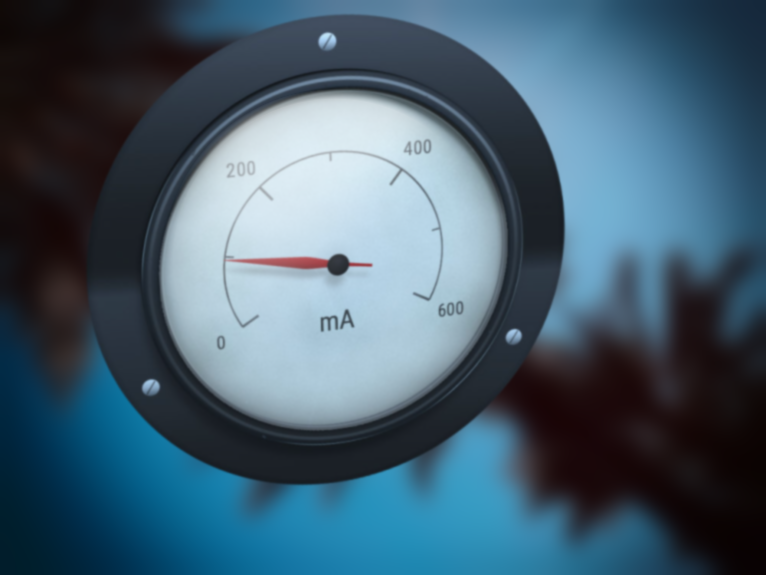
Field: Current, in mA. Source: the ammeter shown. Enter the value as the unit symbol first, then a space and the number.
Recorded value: mA 100
